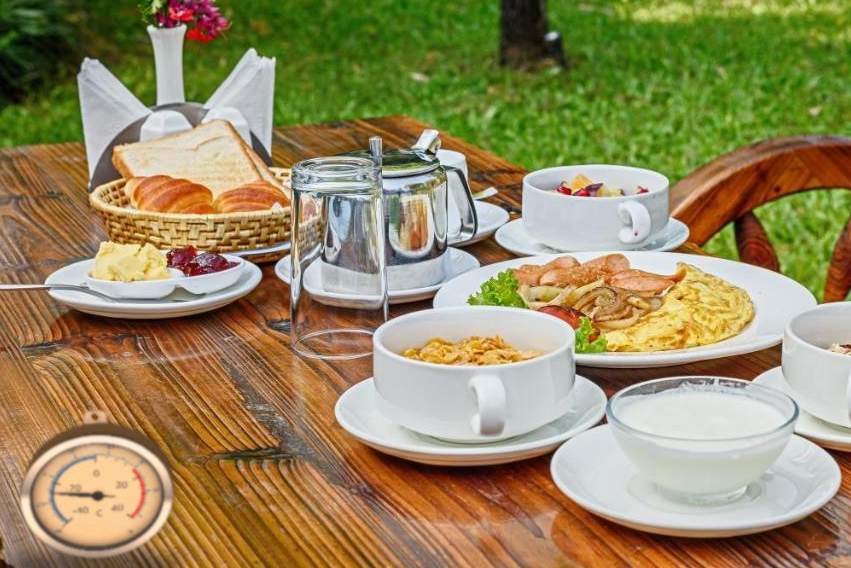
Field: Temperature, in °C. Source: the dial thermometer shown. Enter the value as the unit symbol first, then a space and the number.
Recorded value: °C -24
